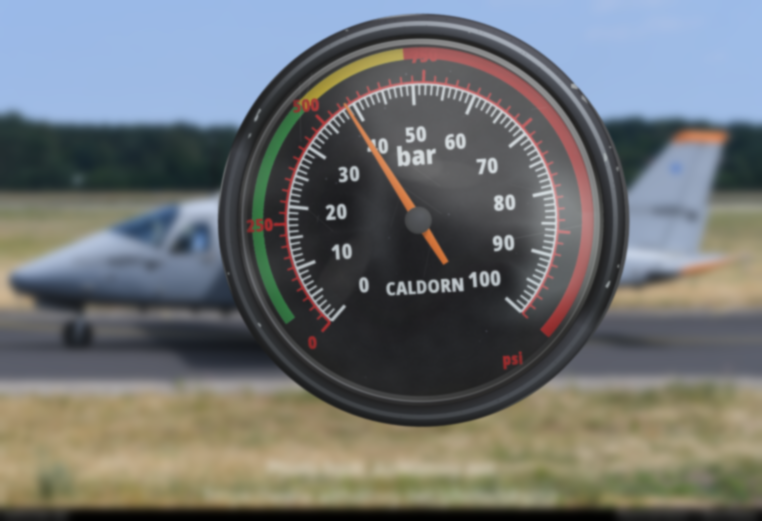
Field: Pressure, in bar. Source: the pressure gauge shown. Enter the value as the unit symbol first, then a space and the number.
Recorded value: bar 39
